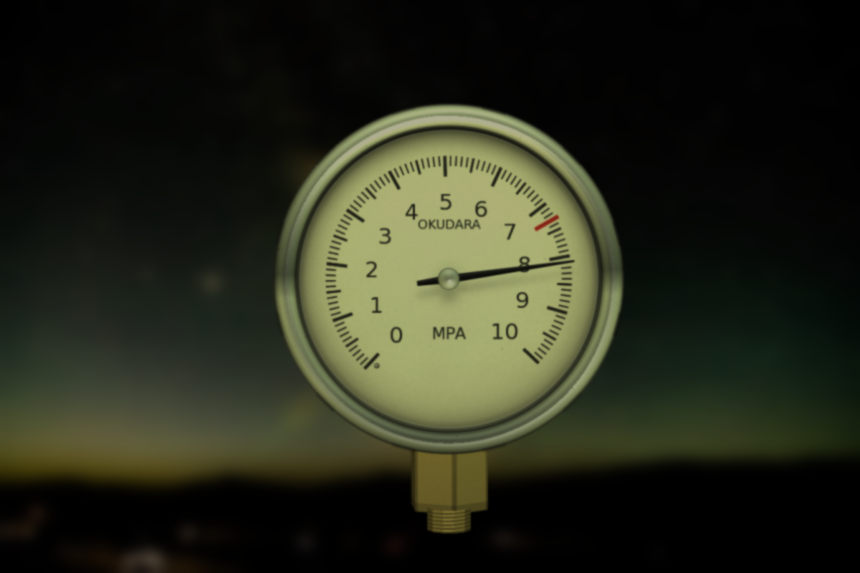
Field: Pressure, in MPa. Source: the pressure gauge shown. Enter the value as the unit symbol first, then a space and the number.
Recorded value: MPa 8.1
